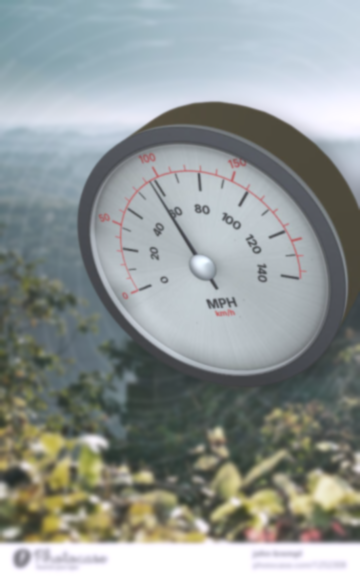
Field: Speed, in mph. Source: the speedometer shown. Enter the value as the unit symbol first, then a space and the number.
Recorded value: mph 60
